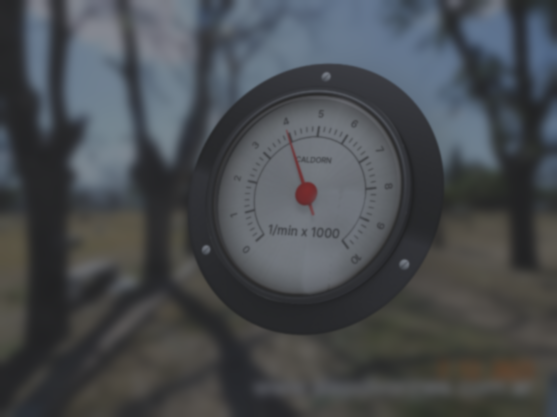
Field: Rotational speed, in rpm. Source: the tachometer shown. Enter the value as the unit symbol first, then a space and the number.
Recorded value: rpm 4000
